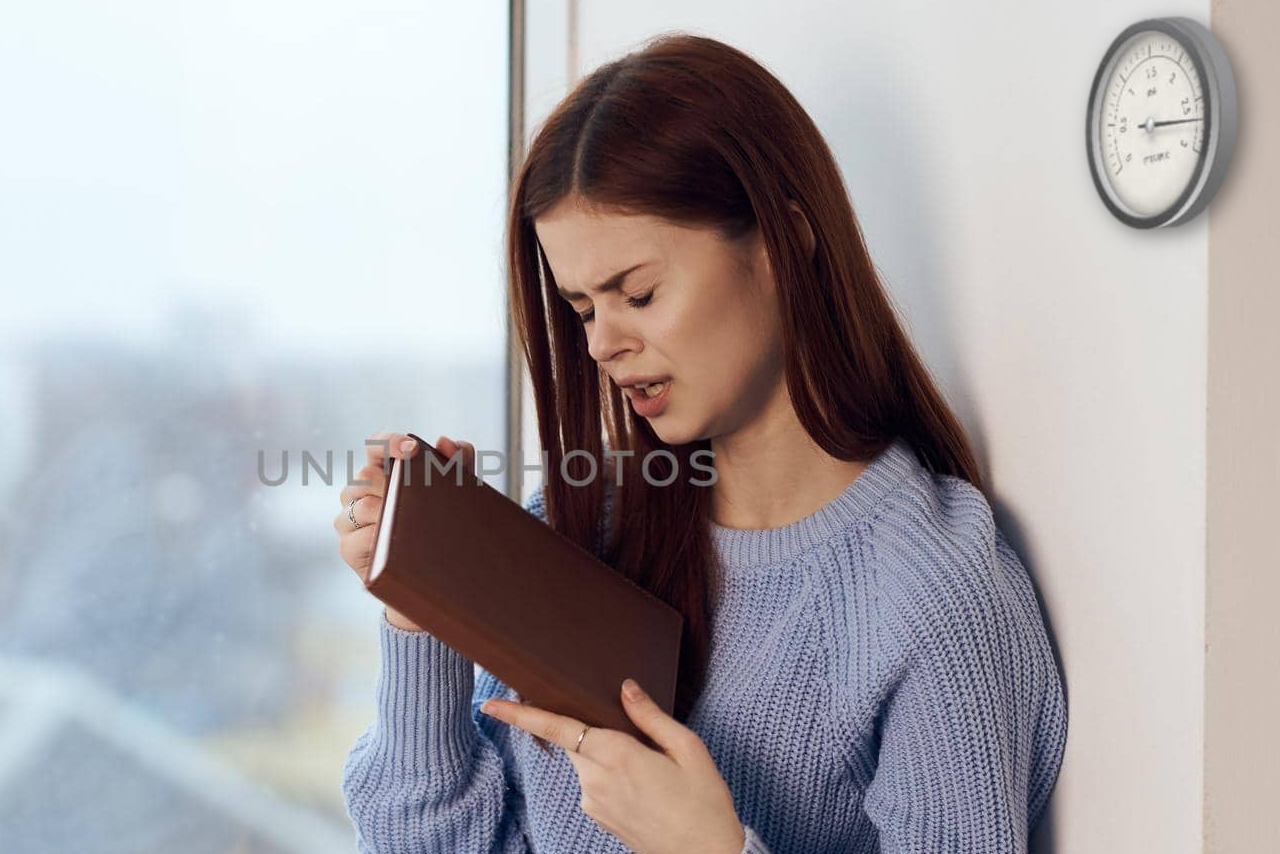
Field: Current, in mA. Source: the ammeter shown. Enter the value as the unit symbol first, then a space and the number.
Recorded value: mA 2.7
